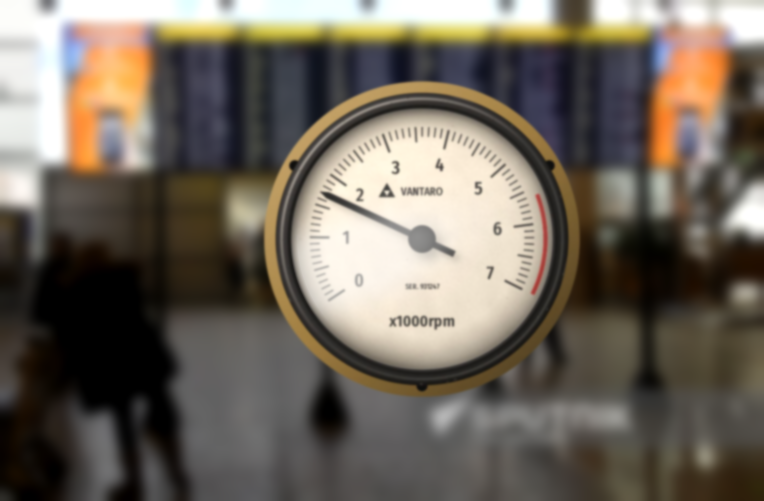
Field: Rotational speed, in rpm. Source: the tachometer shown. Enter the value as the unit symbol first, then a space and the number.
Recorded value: rpm 1700
